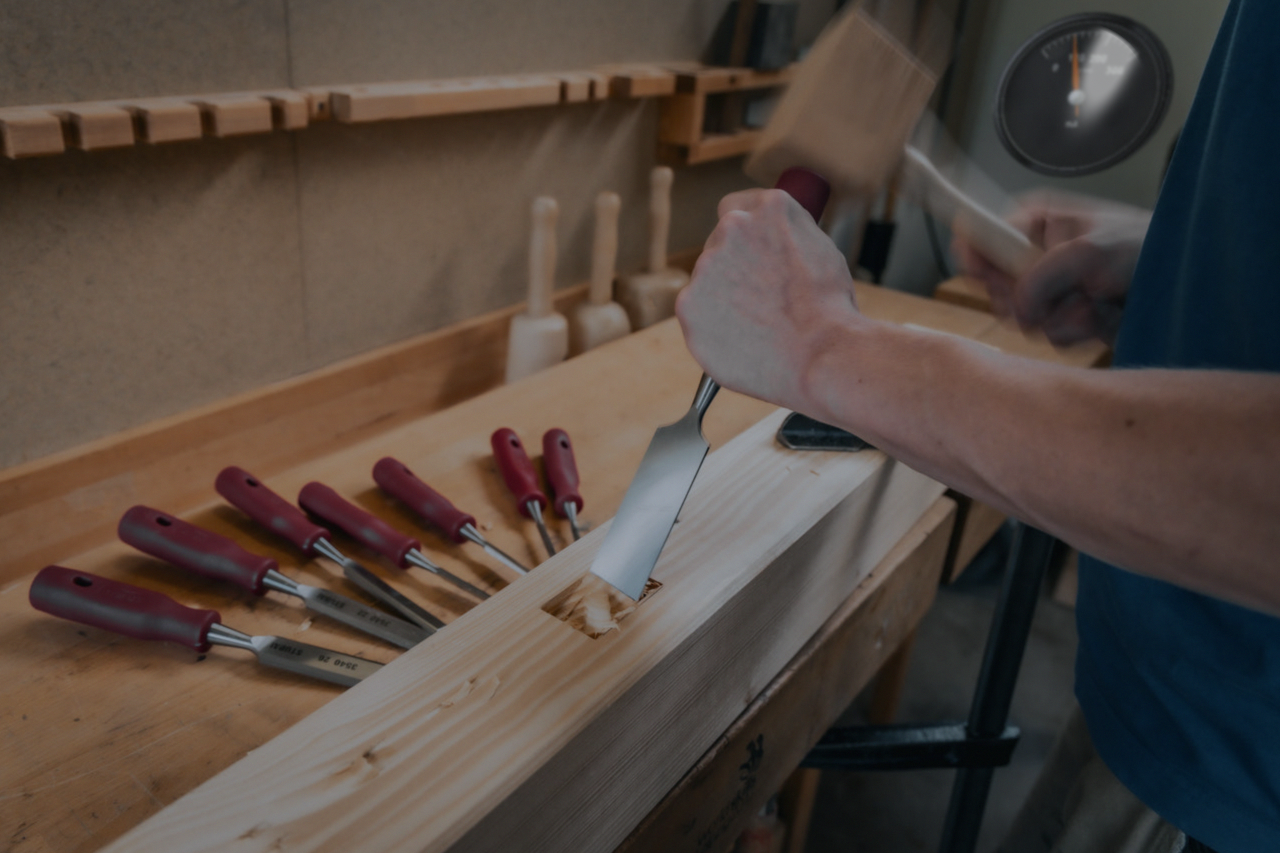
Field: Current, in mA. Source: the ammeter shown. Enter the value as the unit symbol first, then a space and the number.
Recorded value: mA 100
